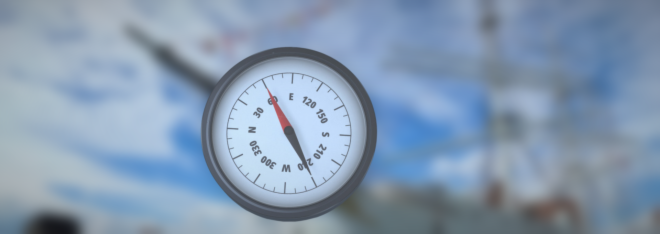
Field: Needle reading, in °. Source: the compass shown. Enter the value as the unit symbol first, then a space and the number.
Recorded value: ° 60
